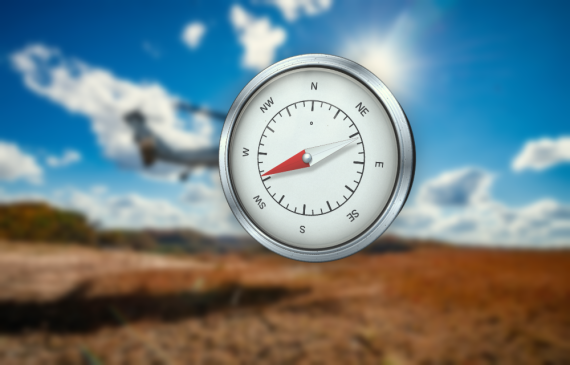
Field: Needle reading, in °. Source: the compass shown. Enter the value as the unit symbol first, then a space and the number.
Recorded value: ° 245
